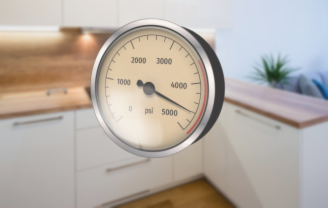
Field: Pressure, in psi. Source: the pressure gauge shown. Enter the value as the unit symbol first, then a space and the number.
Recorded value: psi 4600
